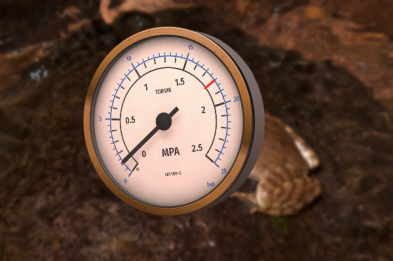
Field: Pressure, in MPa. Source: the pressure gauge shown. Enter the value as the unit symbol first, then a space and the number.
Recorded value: MPa 0.1
